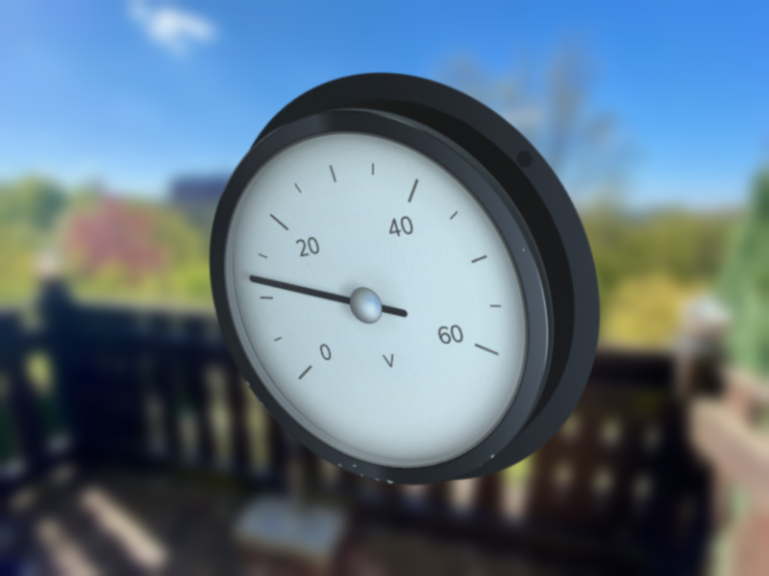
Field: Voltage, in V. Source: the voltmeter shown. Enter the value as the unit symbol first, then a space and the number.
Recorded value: V 12.5
